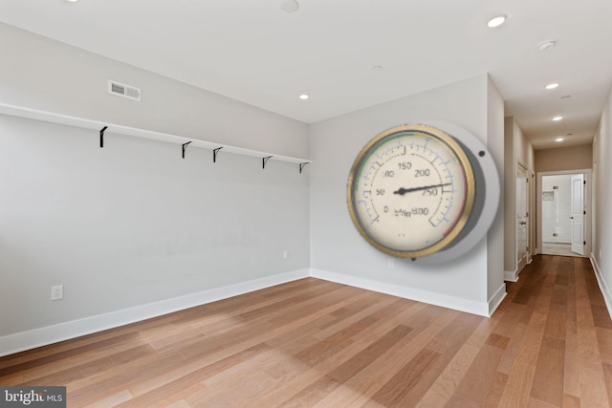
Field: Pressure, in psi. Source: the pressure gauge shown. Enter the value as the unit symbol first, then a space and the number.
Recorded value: psi 240
